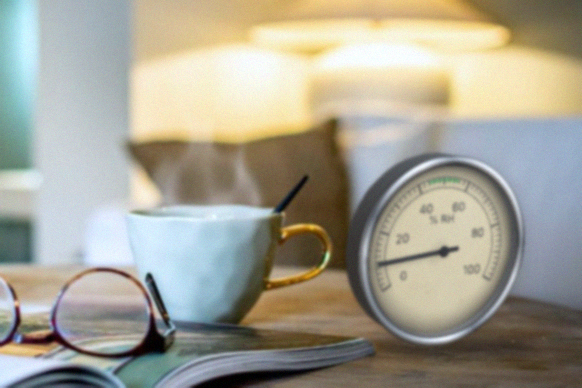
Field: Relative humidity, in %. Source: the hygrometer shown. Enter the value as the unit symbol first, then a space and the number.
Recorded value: % 10
